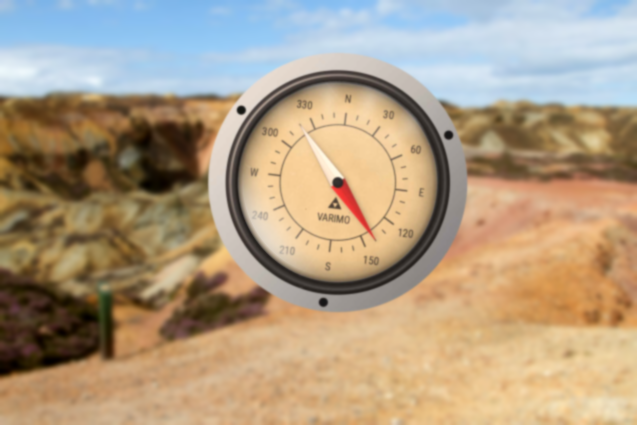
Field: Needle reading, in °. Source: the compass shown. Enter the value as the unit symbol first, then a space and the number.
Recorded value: ° 140
